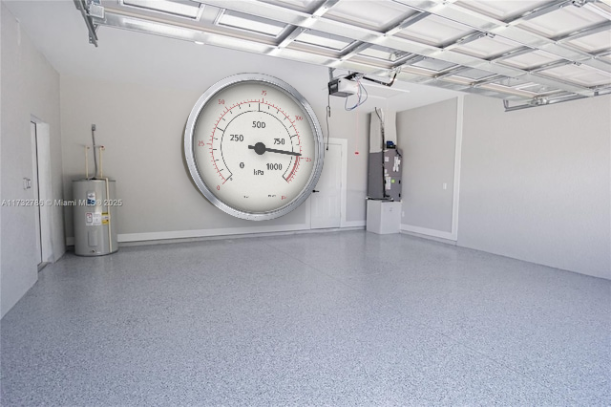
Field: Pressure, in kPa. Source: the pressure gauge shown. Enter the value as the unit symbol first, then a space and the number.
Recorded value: kPa 850
